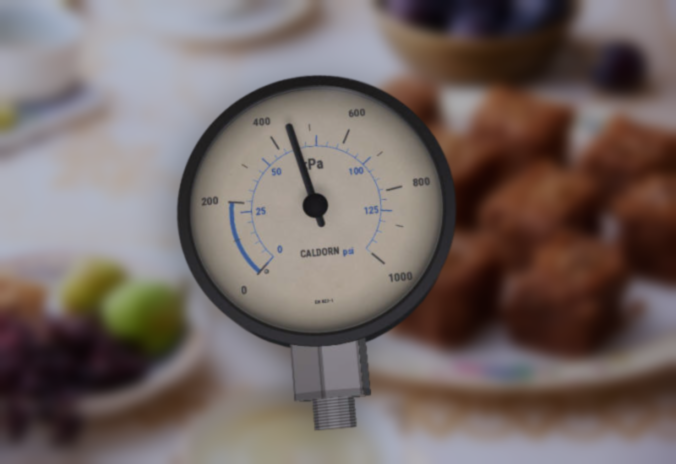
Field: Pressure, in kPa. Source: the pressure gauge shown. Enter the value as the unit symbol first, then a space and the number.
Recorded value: kPa 450
